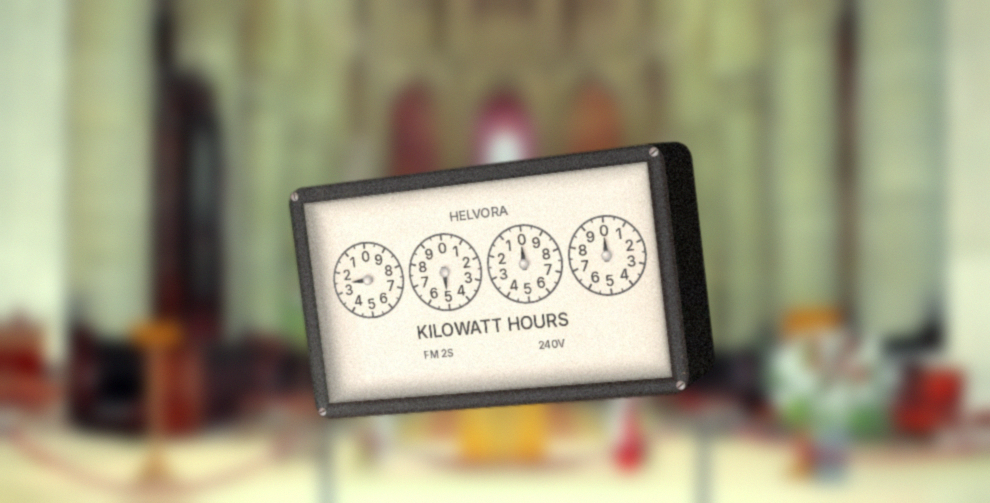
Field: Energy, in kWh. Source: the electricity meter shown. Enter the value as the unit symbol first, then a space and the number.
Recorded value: kWh 2500
